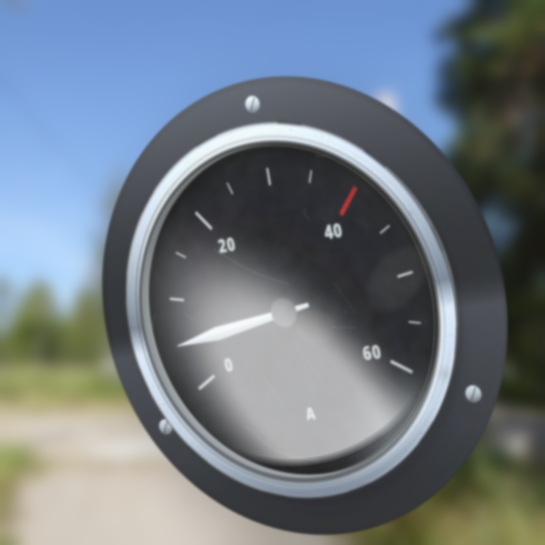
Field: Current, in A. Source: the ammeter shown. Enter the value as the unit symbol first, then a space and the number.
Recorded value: A 5
